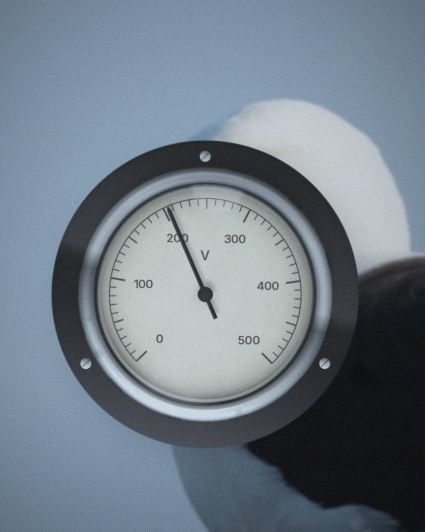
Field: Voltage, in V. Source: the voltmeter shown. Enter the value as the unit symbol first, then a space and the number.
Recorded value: V 205
